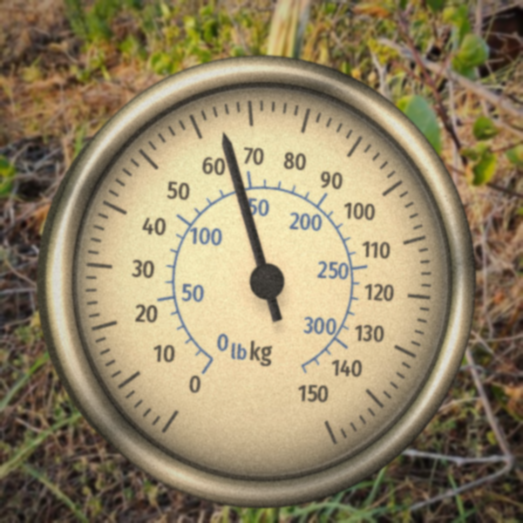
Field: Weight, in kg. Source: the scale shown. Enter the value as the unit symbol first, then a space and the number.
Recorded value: kg 64
